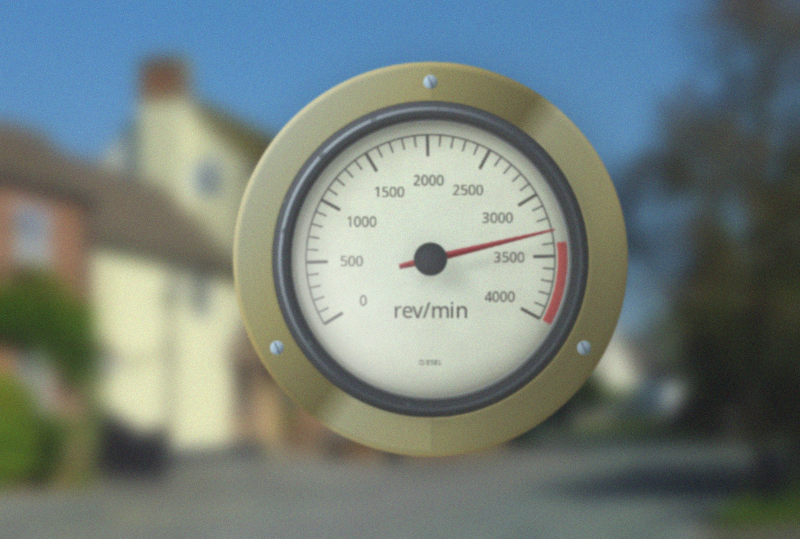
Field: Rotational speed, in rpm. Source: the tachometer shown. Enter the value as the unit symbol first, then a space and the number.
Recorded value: rpm 3300
